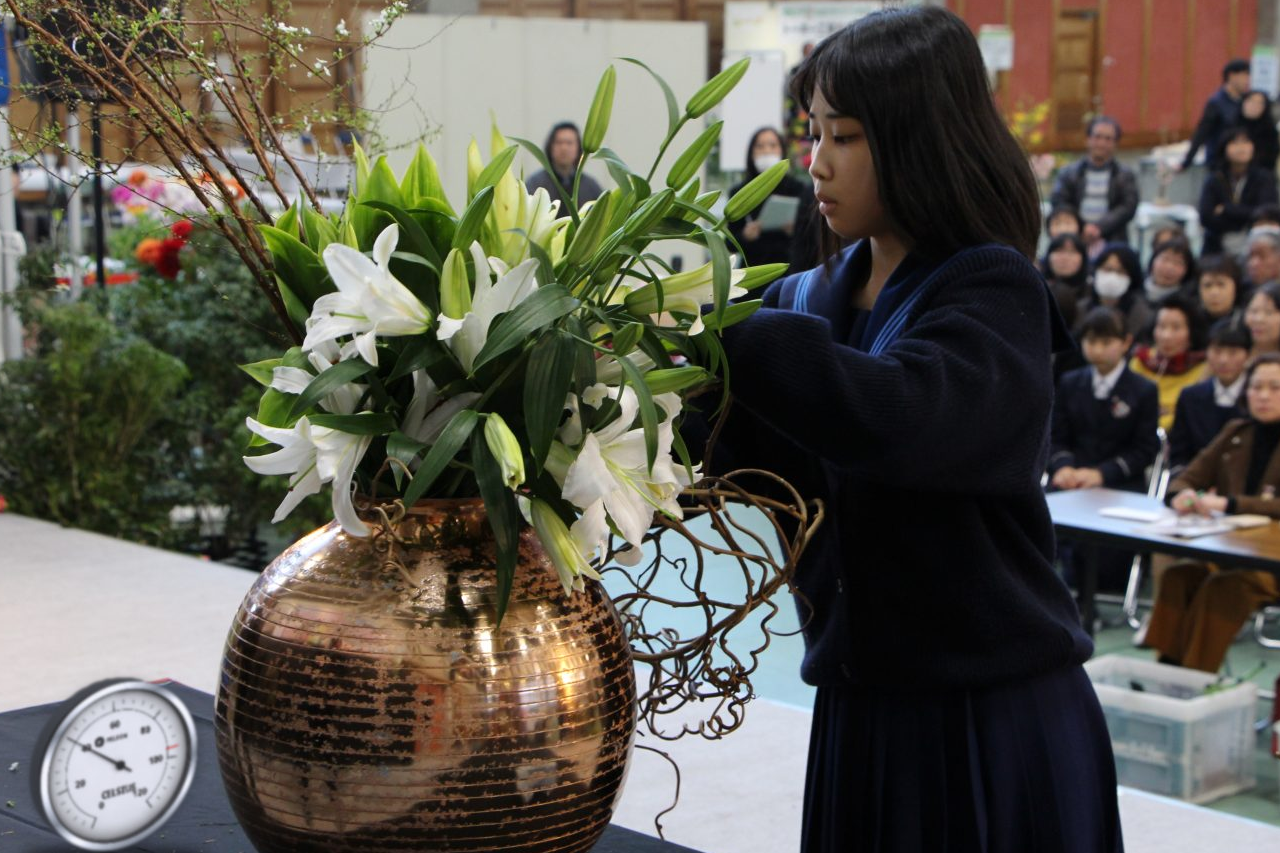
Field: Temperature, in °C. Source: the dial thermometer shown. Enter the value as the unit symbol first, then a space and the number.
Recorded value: °C 40
